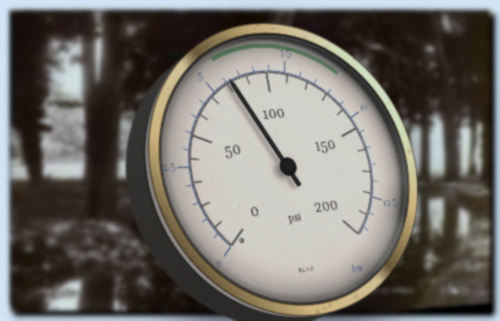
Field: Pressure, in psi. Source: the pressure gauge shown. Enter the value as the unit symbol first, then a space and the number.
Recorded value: psi 80
